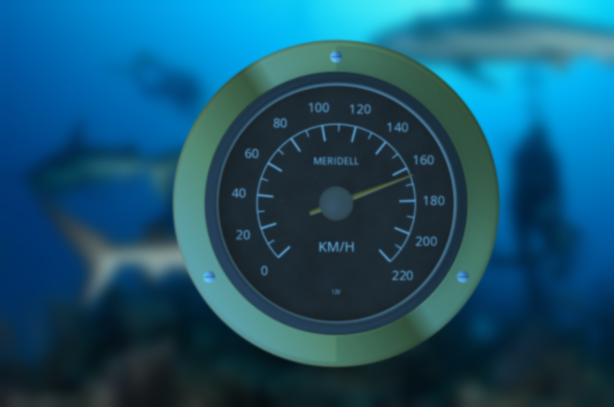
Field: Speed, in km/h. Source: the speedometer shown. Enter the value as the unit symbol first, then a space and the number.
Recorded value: km/h 165
